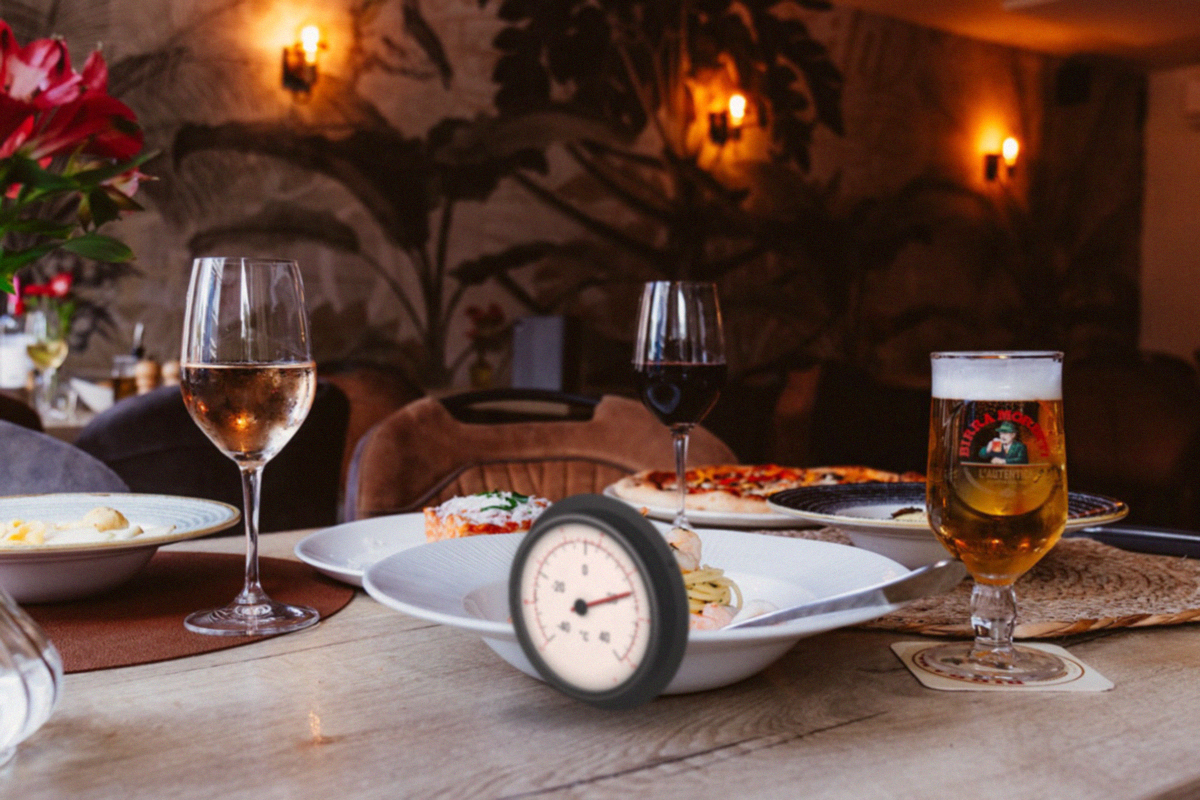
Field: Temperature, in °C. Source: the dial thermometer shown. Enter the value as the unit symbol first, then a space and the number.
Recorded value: °C 20
